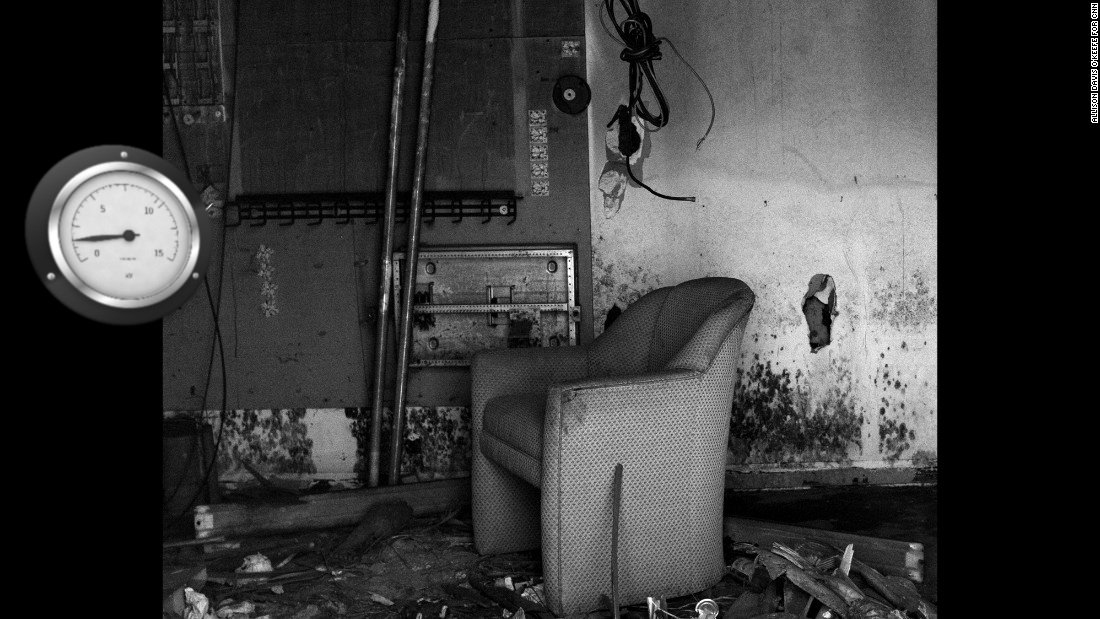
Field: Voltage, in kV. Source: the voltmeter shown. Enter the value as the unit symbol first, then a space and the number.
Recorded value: kV 1.5
